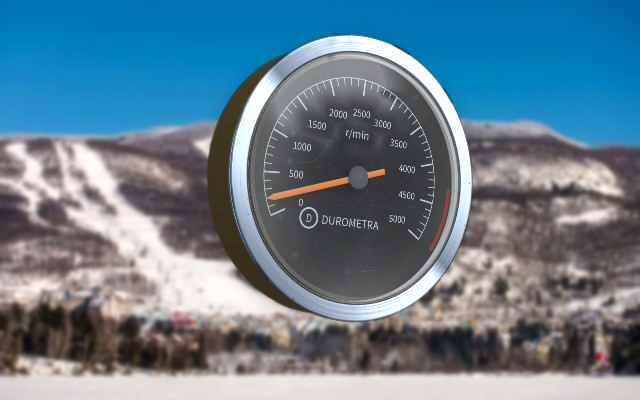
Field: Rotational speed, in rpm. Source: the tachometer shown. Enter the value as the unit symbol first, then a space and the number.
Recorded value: rpm 200
